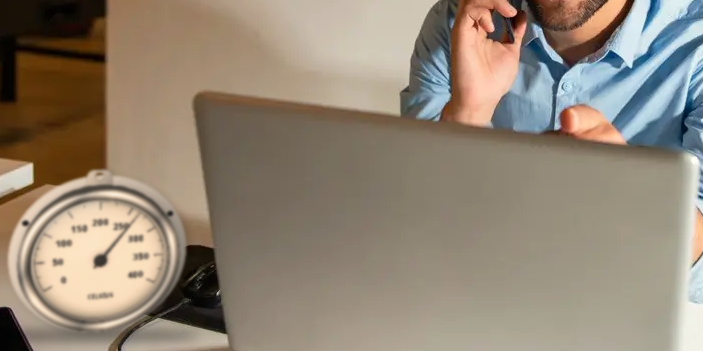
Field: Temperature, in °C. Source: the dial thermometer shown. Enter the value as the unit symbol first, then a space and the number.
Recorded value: °C 262.5
